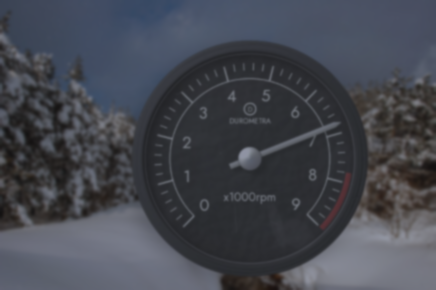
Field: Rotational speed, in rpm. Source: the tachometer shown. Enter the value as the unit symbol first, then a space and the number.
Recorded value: rpm 6800
